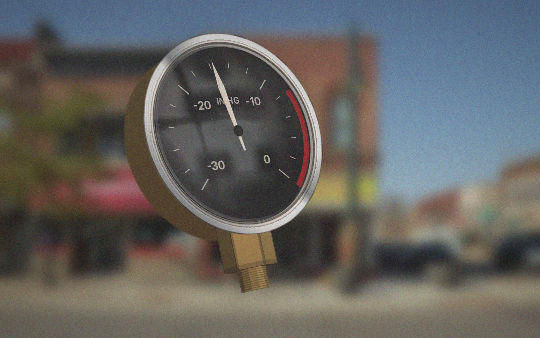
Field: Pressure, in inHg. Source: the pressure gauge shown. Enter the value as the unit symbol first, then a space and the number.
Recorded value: inHg -16
